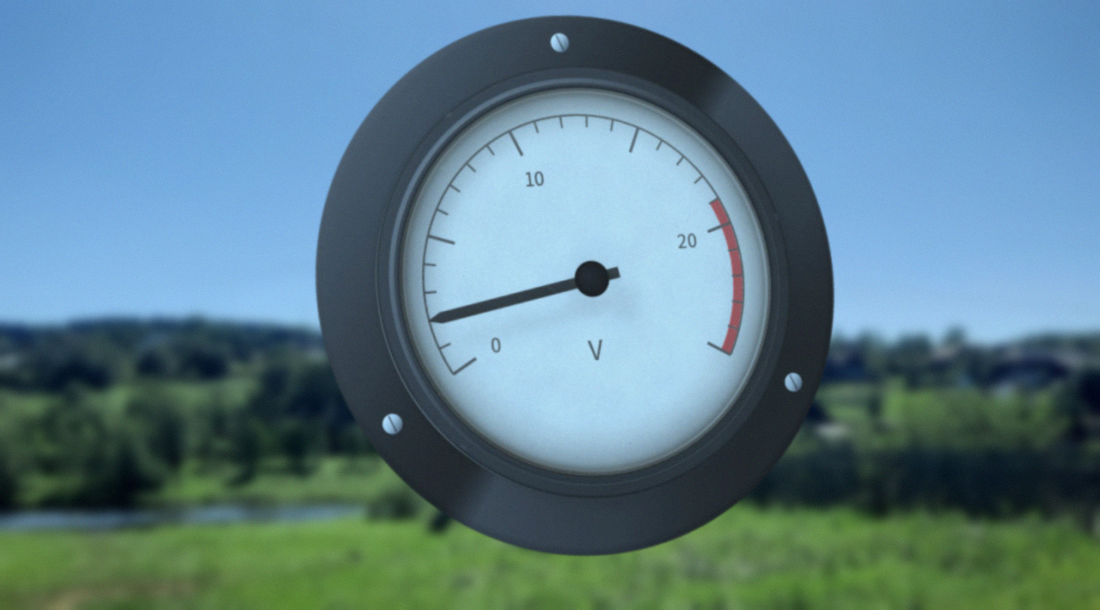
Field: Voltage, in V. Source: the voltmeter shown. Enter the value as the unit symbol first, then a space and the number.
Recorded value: V 2
